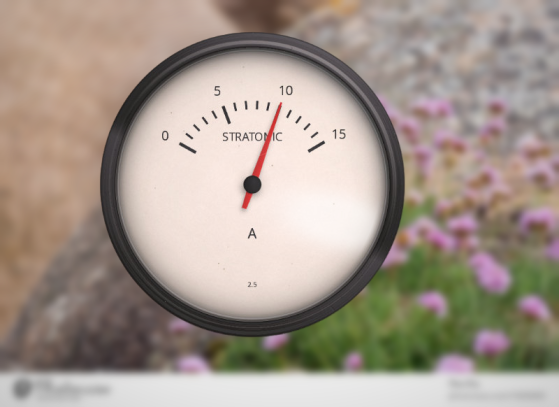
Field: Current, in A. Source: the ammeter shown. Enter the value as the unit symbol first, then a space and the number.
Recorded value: A 10
